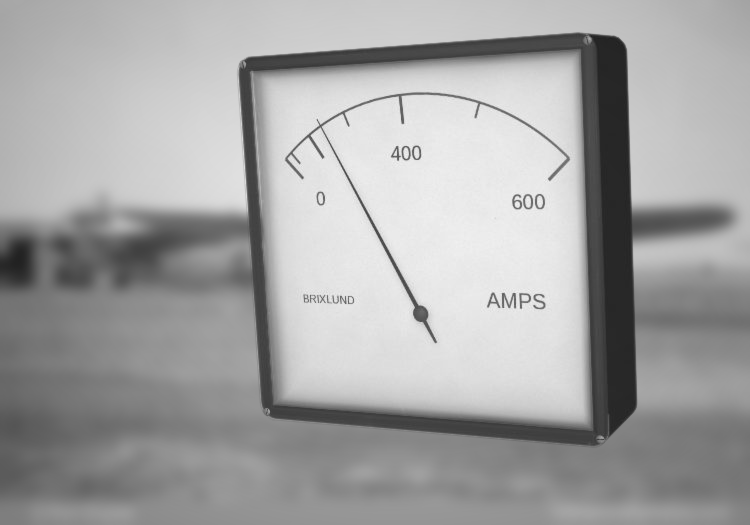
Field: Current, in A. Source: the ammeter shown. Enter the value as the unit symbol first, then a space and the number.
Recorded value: A 250
